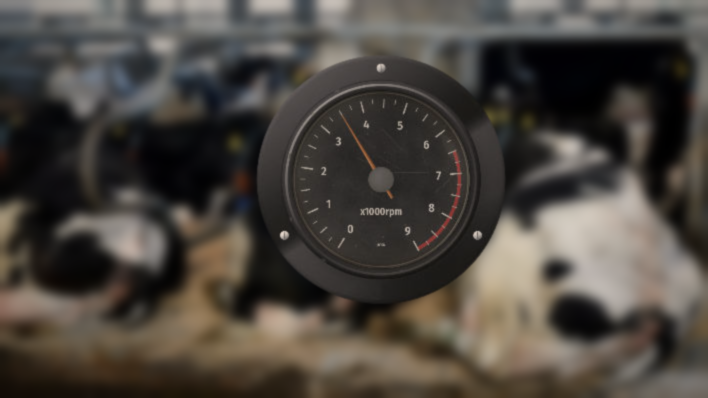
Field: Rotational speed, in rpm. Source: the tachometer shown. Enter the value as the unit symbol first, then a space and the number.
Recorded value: rpm 3500
